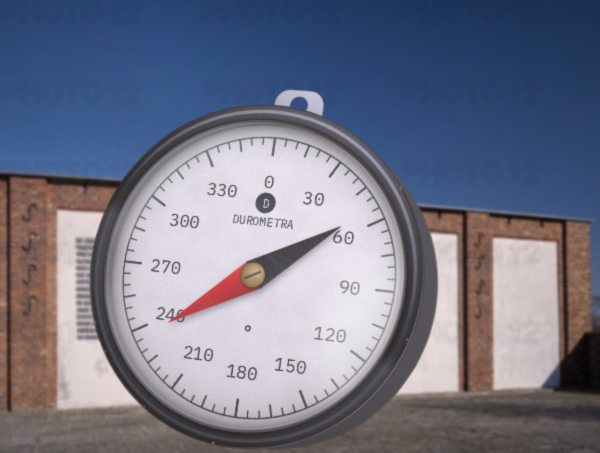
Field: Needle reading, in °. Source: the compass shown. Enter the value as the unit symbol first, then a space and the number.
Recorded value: ° 235
